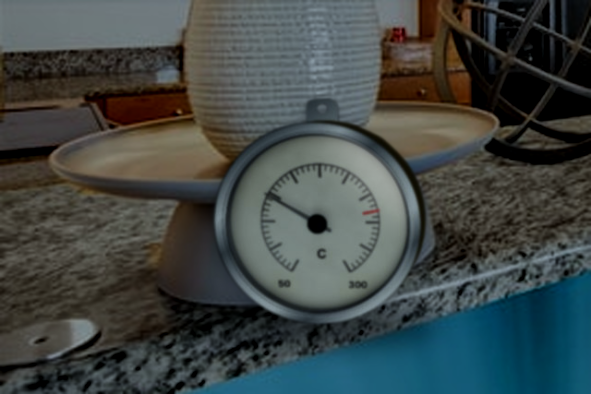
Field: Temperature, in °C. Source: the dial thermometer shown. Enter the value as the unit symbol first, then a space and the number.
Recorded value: °C 125
